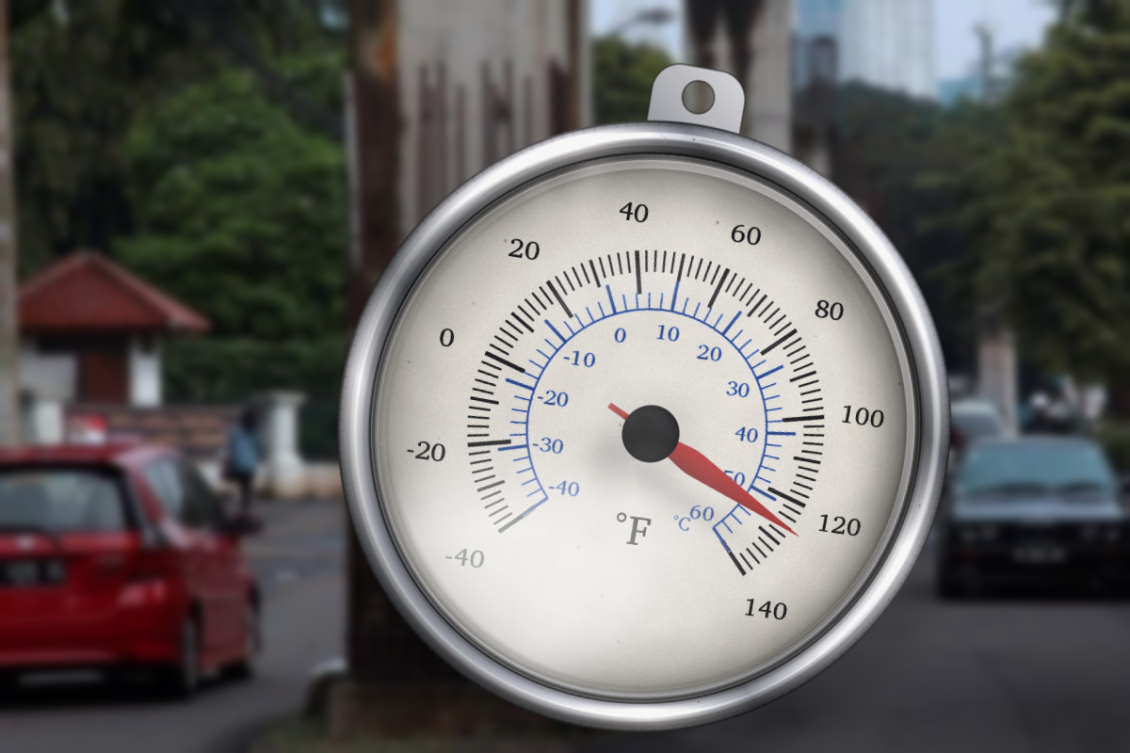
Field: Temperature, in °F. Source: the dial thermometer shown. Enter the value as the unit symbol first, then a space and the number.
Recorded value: °F 126
